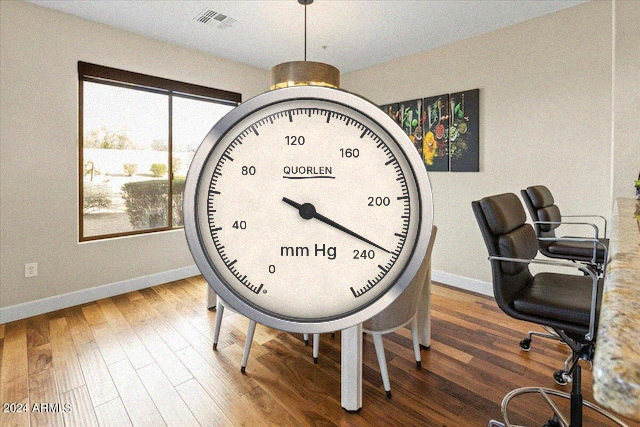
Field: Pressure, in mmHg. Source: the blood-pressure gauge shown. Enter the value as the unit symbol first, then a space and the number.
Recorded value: mmHg 230
